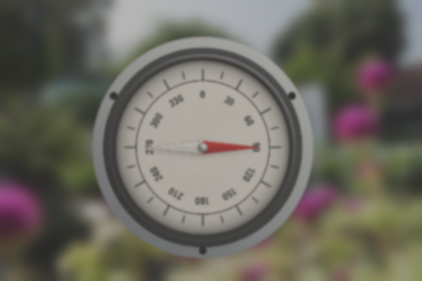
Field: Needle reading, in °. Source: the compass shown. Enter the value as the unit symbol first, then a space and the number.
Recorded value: ° 90
